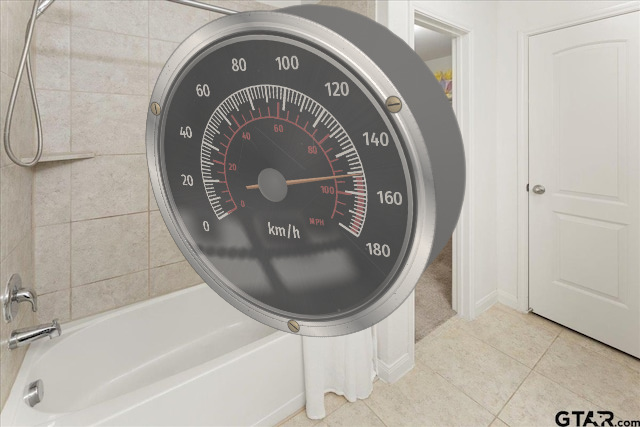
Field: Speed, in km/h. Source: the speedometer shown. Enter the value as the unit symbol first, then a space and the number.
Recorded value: km/h 150
